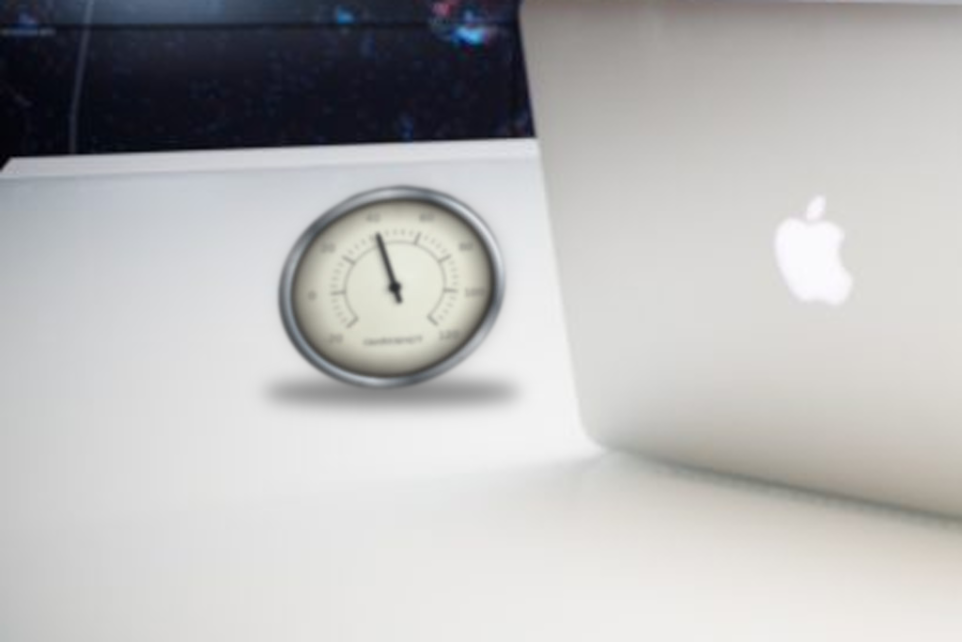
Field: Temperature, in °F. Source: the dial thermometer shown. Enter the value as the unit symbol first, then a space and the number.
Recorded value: °F 40
